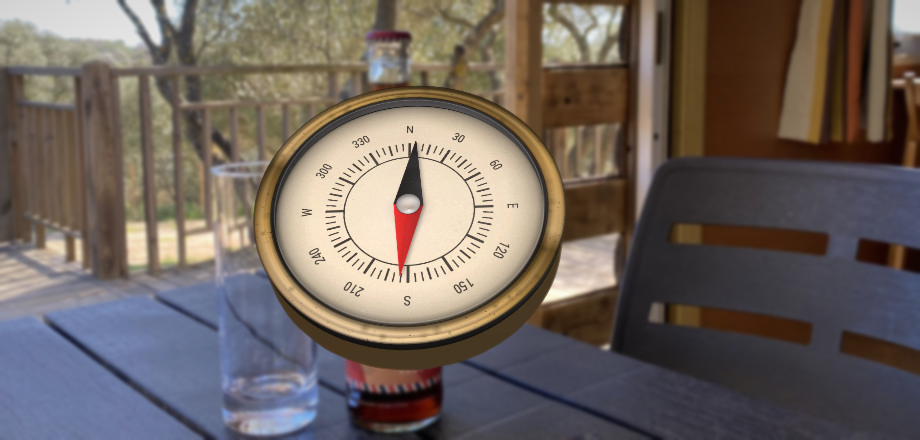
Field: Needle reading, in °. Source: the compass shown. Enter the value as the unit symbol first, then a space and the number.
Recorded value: ° 185
